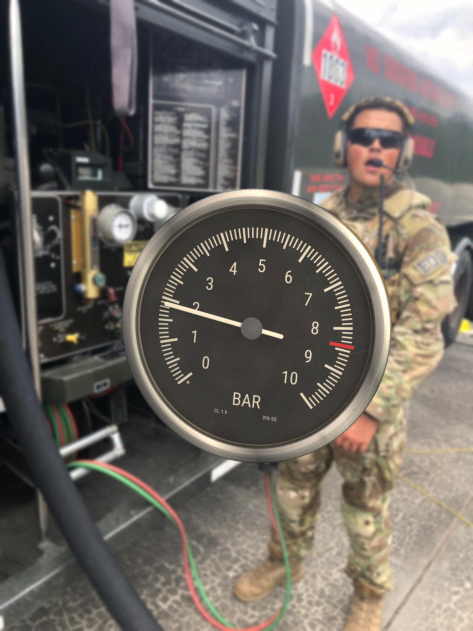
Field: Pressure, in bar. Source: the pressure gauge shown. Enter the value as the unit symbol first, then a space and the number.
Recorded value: bar 1.9
